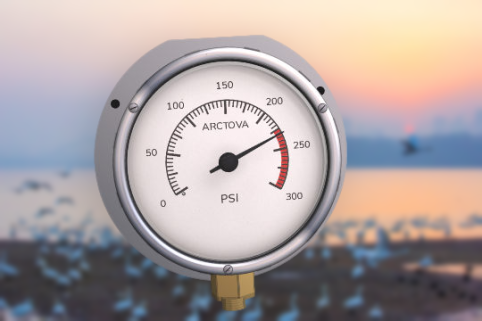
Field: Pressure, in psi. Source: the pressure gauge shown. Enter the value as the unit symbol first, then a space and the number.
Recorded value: psi 230
